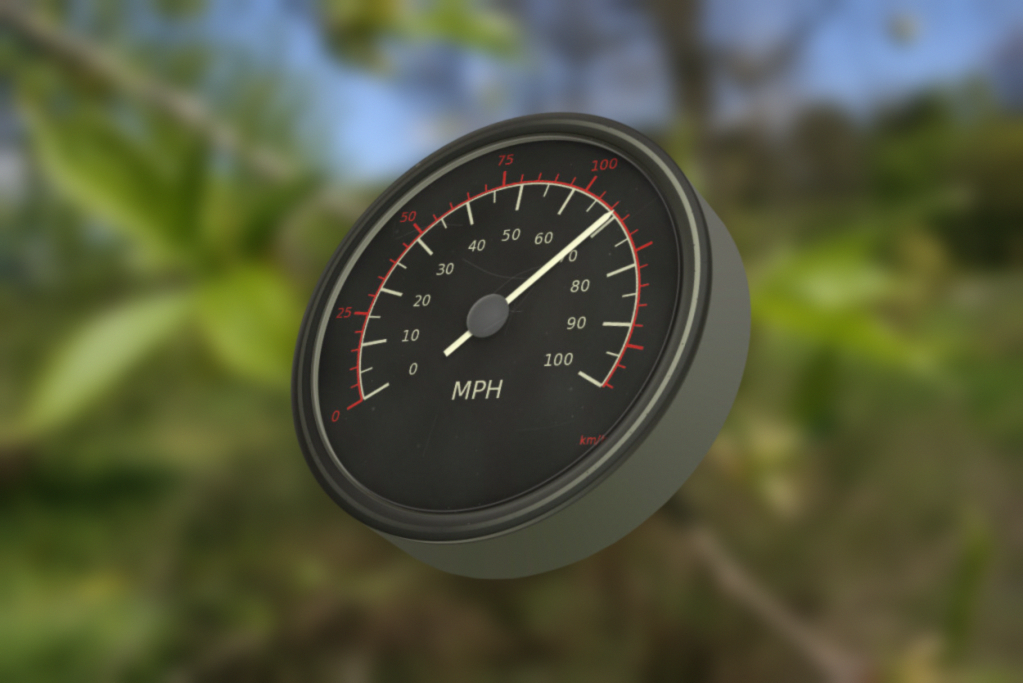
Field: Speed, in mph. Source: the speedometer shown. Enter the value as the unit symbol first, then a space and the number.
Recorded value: mph 70
